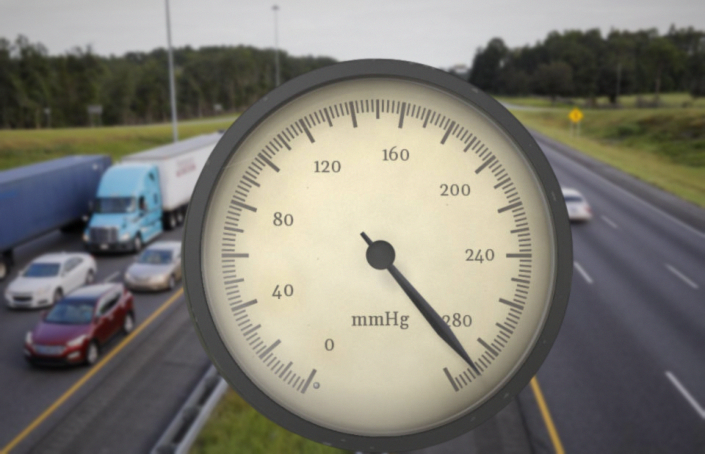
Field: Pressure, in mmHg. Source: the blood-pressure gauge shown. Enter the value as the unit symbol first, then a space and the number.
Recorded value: mmHg 290
